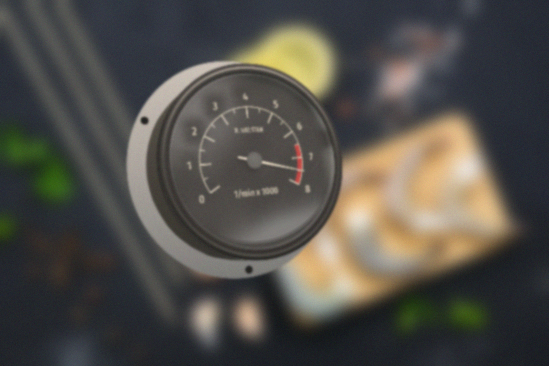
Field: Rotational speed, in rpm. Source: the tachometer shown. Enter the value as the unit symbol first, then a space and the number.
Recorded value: rpm 7500
